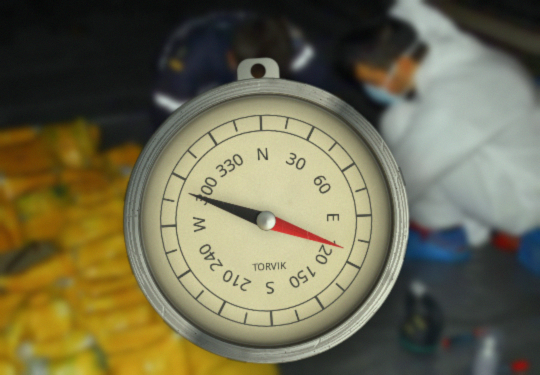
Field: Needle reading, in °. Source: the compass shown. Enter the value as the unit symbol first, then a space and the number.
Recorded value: ° 112.5
